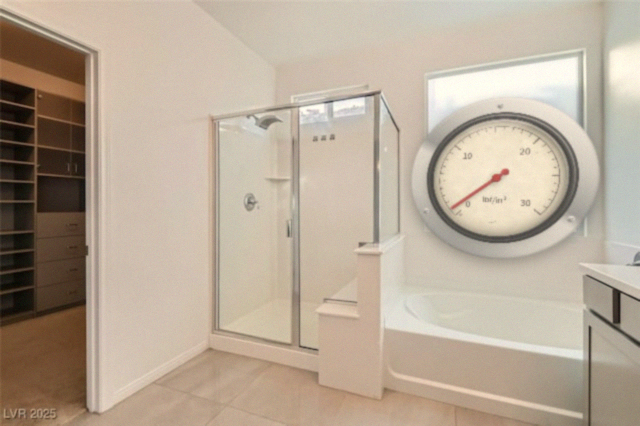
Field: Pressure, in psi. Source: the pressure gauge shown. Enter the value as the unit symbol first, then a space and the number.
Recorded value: psi 1
